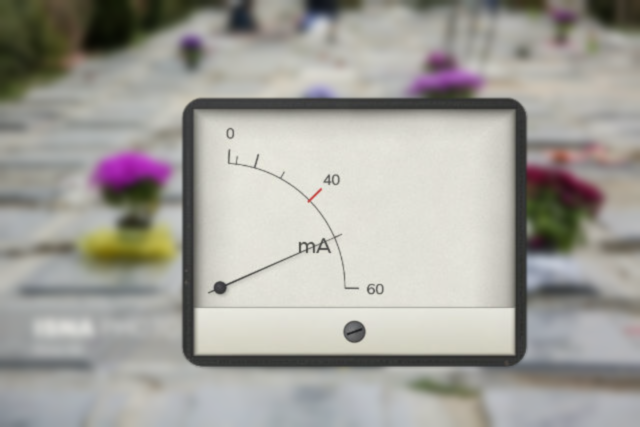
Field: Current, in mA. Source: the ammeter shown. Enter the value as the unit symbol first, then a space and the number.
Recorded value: mA 50
